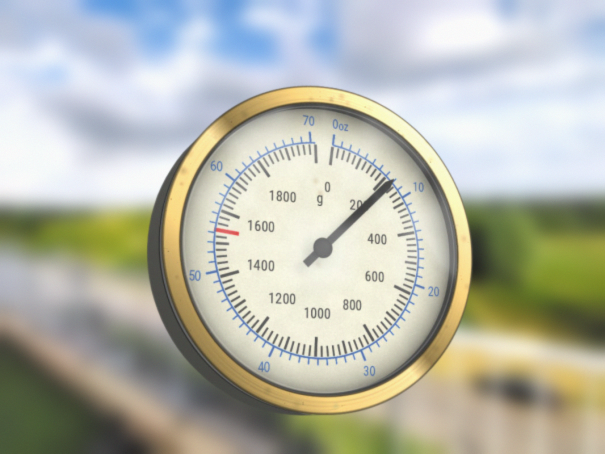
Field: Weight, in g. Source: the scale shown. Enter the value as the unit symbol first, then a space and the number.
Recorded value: g 220
